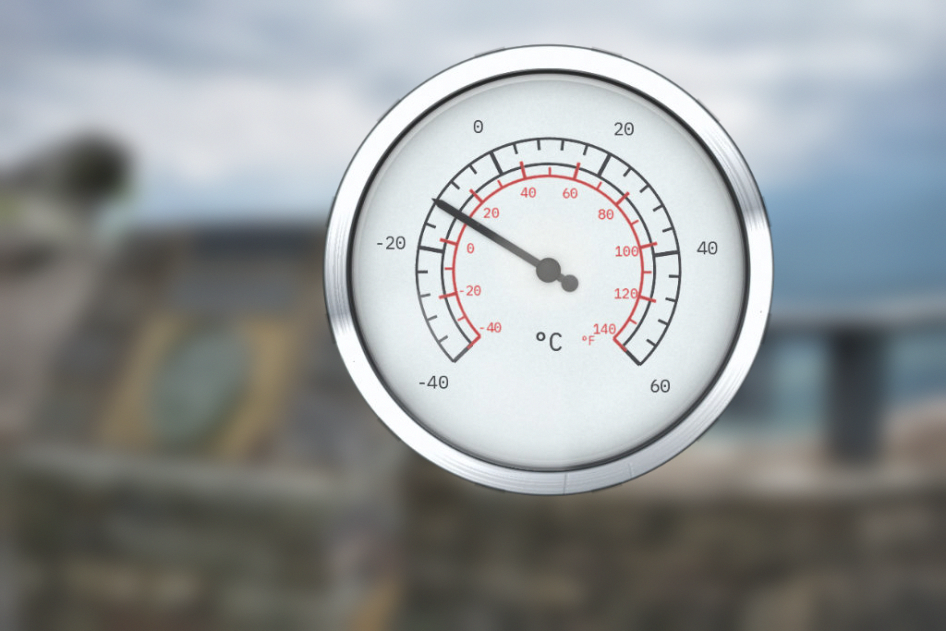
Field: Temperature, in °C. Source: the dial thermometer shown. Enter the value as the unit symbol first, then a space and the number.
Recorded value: °C -12
